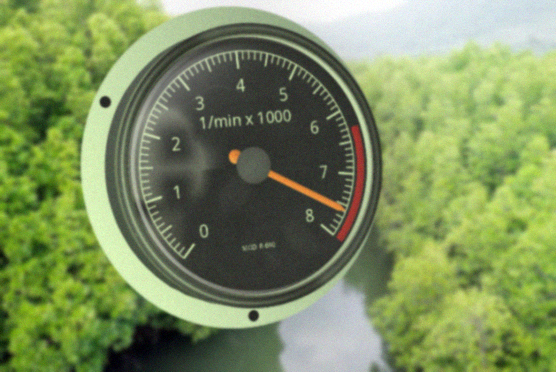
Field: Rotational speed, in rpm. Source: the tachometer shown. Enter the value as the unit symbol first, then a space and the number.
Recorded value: rpm 7600
